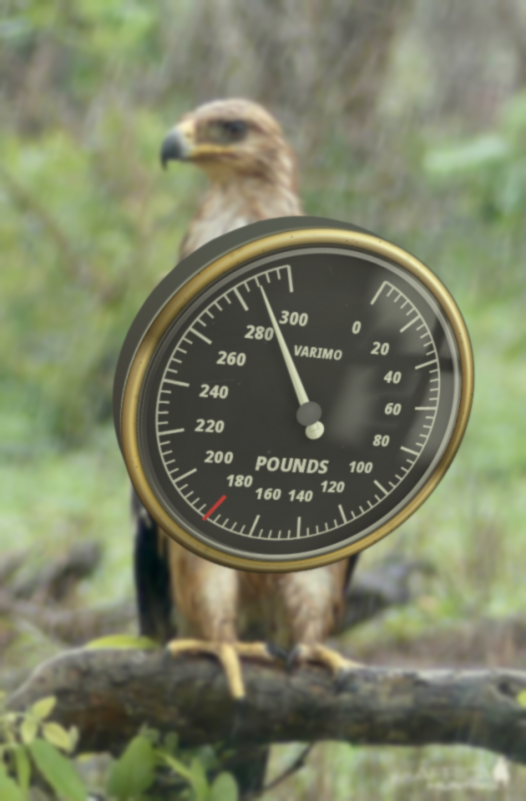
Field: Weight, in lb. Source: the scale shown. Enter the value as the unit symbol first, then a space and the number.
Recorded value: lb 288
